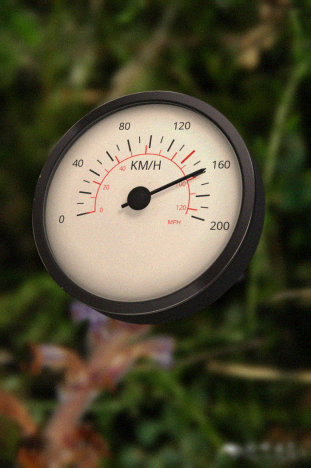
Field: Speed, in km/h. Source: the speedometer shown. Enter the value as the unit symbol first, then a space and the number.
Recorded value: km/h 160
